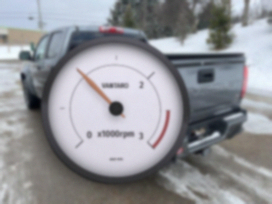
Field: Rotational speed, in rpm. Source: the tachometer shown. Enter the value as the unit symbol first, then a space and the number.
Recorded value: rpm 1000
